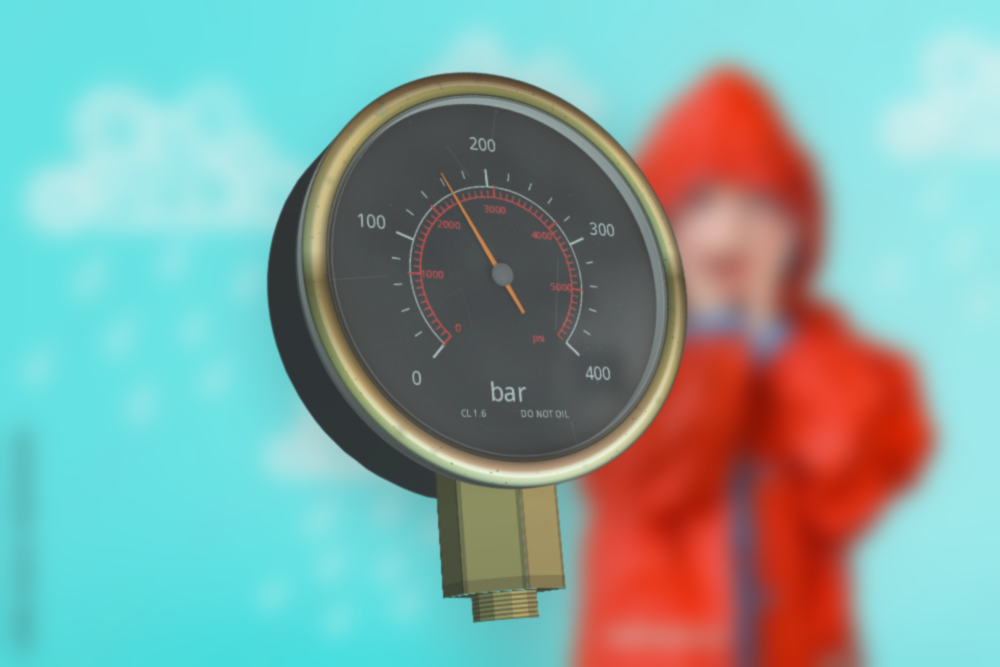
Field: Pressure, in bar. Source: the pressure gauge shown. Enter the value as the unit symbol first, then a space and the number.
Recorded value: bar 160
